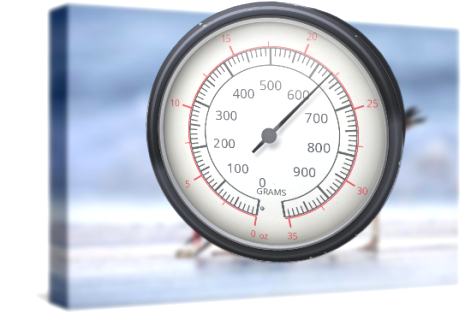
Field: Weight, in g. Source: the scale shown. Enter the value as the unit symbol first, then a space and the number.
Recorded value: g 630
